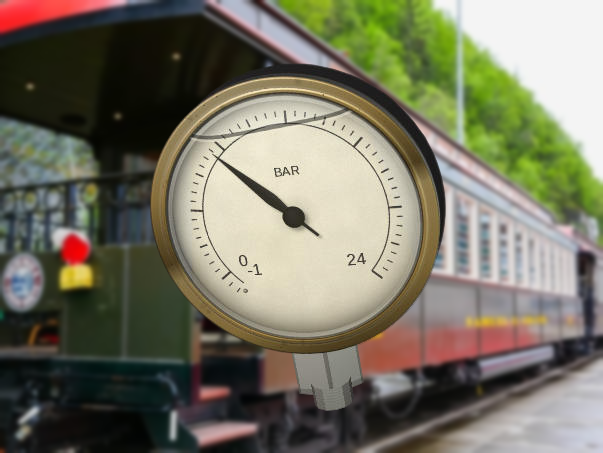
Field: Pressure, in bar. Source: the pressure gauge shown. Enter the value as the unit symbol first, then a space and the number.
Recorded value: bar 7.5
